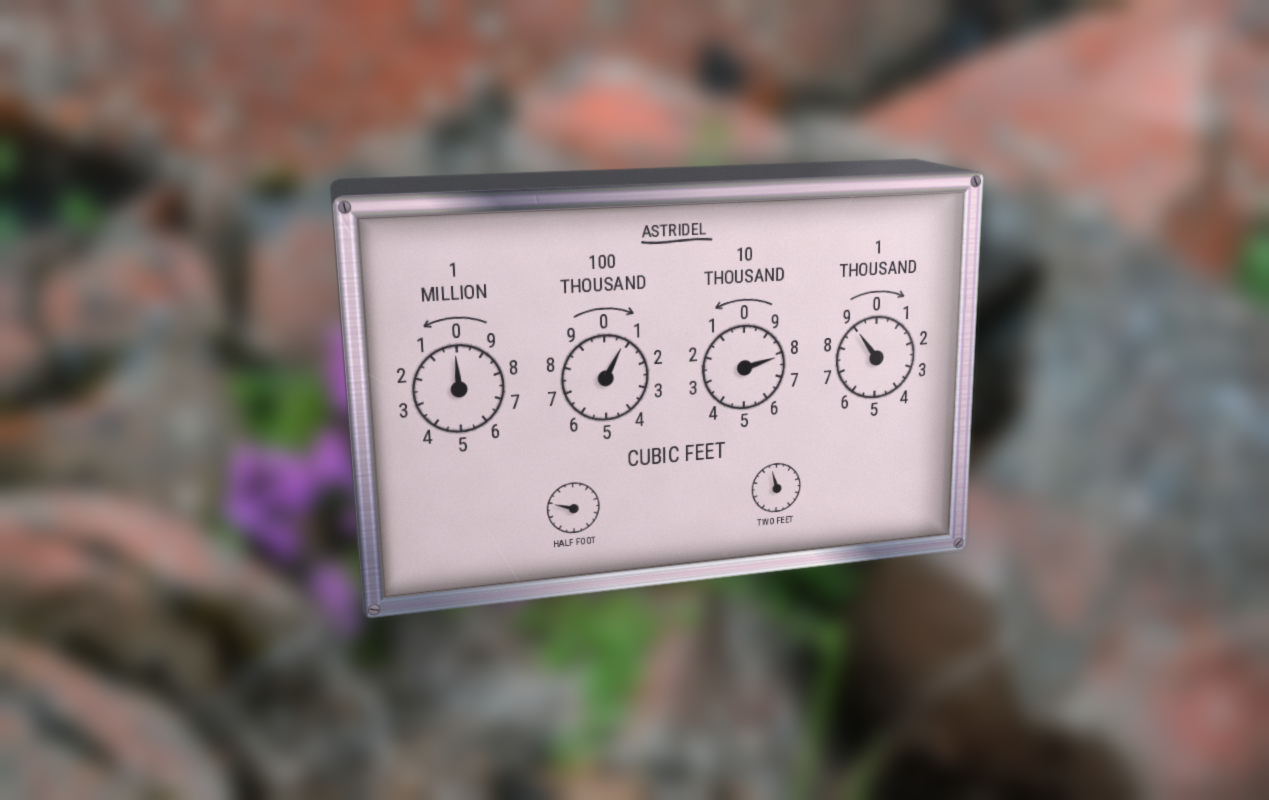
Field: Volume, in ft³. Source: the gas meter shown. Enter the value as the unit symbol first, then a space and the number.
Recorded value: ft³ 7900
